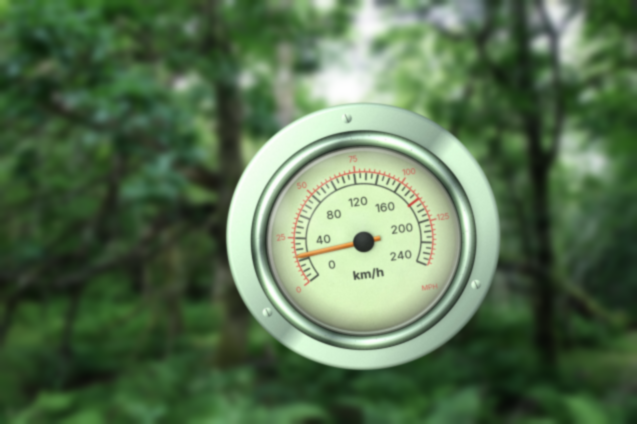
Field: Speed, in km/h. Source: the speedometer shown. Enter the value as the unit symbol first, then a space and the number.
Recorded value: km/h 25
